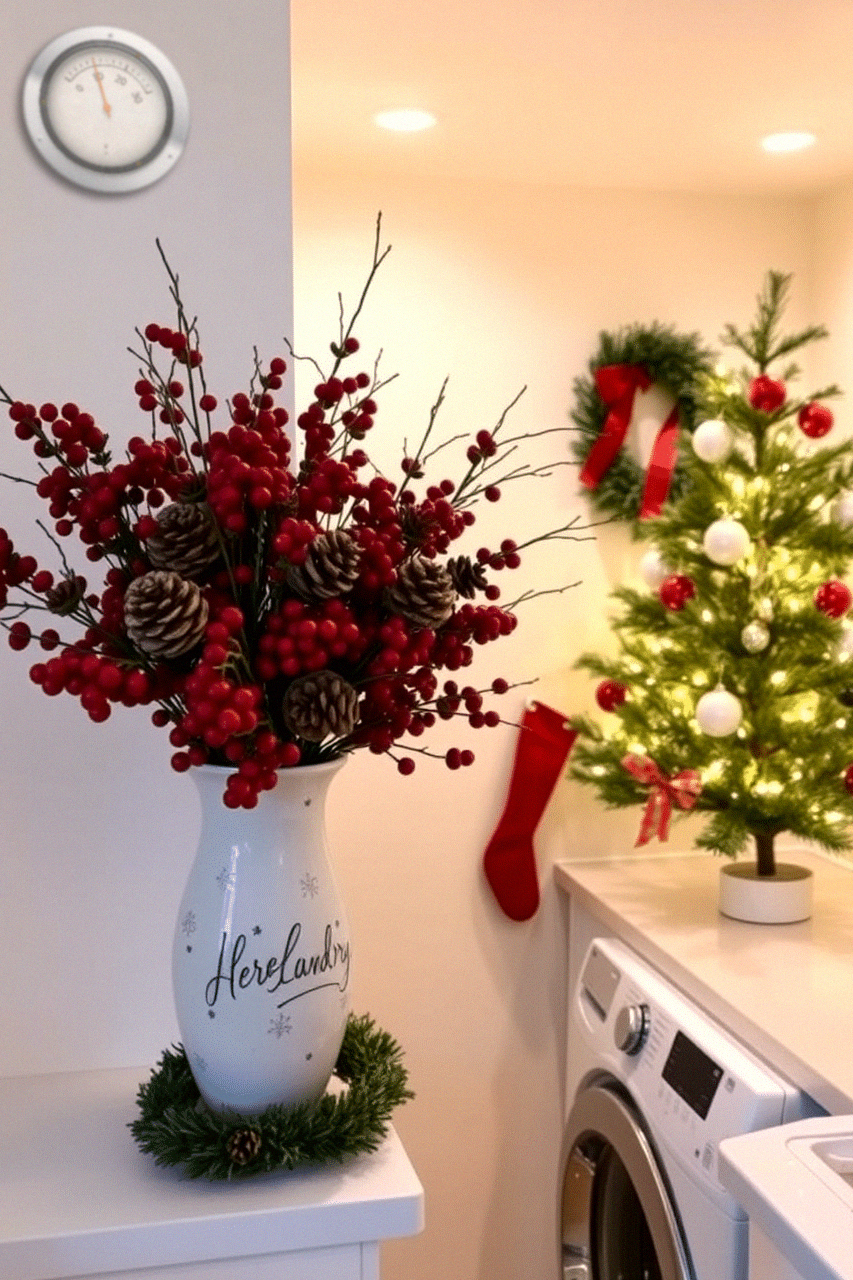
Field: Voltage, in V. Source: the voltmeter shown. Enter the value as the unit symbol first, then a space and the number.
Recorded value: V 10
